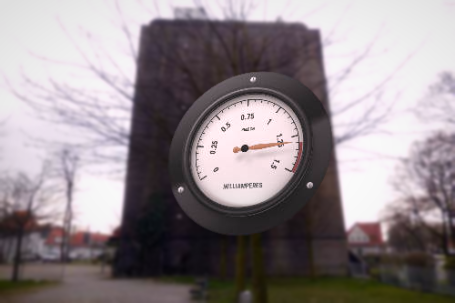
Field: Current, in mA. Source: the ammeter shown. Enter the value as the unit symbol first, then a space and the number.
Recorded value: mA 1.3
